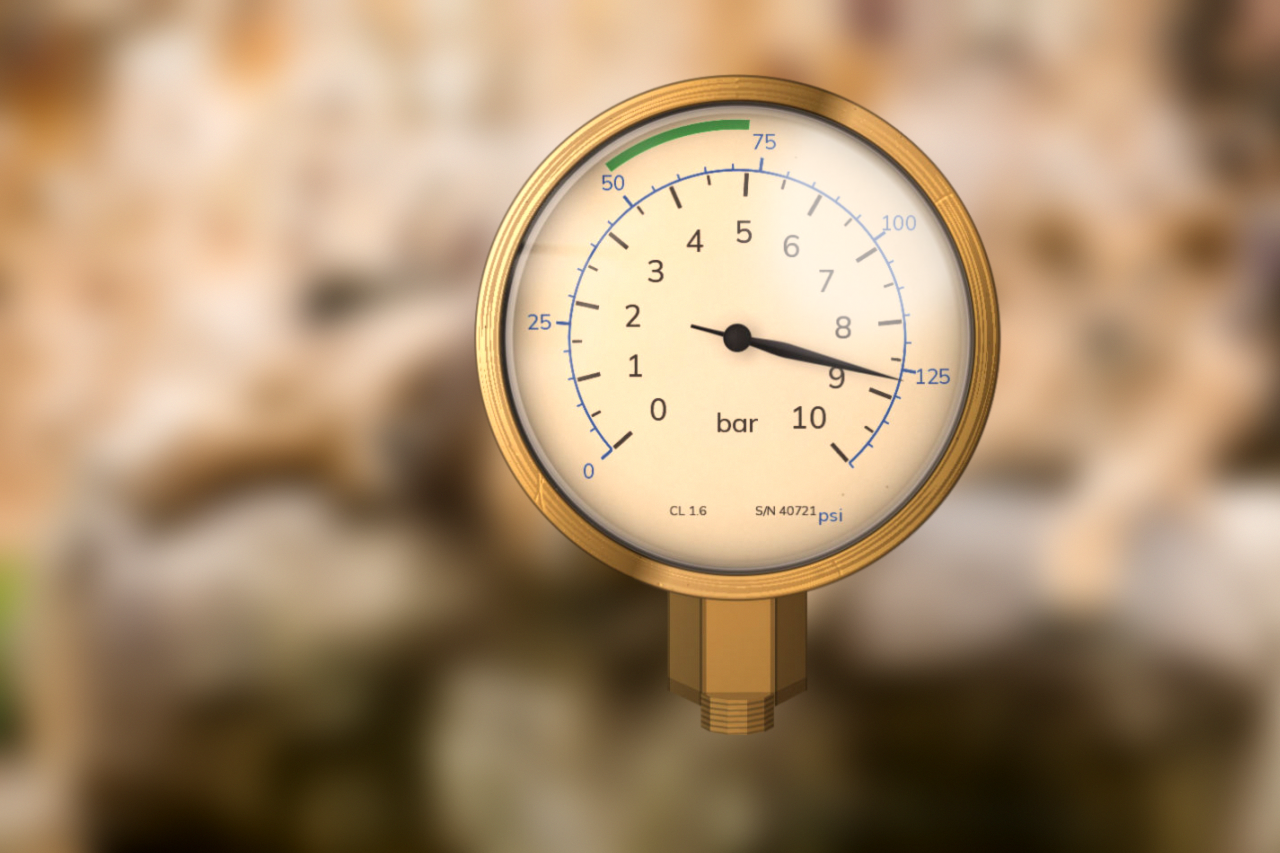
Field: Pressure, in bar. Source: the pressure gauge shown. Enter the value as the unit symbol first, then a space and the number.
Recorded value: bar 8.75
